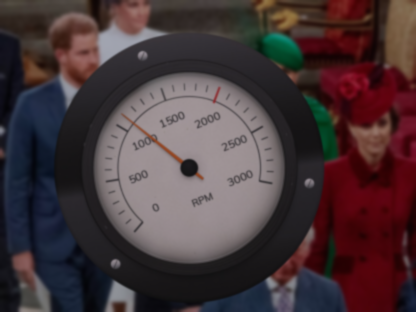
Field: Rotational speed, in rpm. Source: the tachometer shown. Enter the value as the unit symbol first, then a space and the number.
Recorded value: rpm 1100
